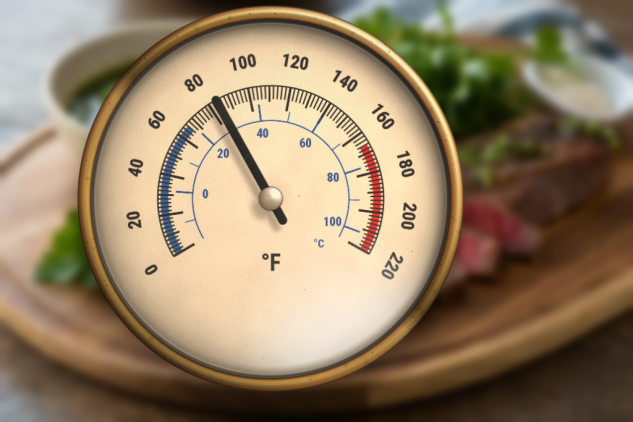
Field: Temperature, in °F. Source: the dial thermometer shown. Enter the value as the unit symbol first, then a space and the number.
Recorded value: °F 84
